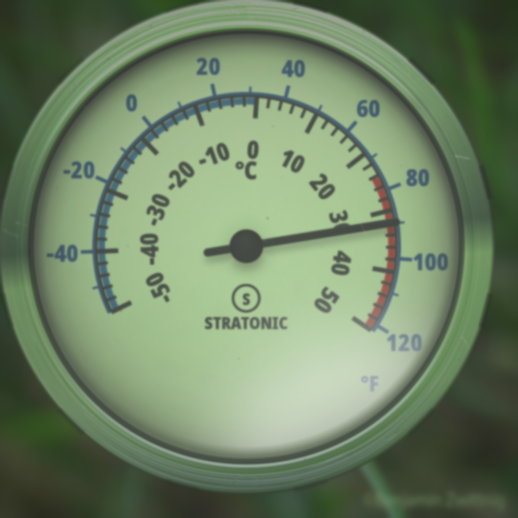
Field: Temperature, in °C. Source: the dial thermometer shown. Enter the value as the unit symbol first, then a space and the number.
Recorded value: °C 32
